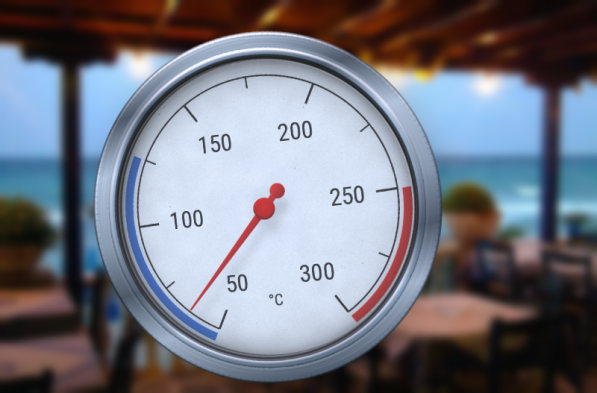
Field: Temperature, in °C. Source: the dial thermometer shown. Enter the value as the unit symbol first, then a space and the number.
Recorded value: °C 62.5
